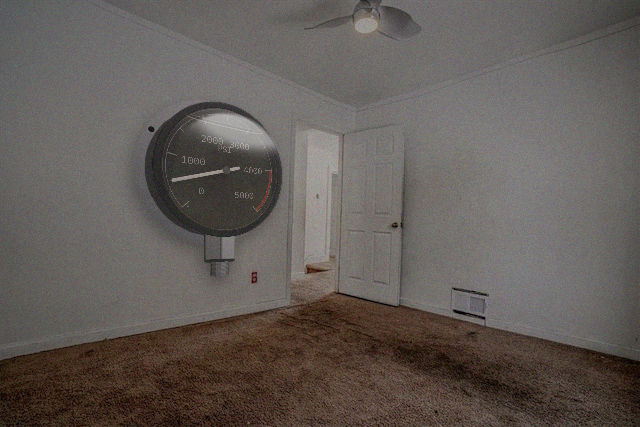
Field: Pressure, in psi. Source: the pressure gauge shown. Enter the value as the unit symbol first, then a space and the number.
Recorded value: psi 500
